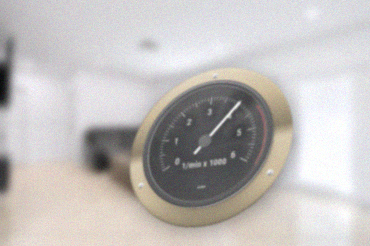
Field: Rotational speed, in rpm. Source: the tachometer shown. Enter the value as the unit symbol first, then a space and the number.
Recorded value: rpm 4000
